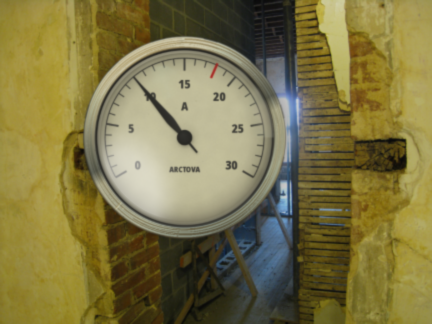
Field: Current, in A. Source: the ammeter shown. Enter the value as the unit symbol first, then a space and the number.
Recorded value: A 10
